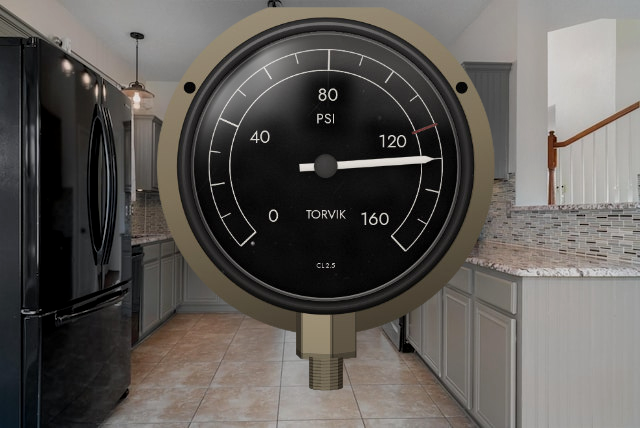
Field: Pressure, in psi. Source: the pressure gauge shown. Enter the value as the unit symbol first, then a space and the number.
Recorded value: psi 130
